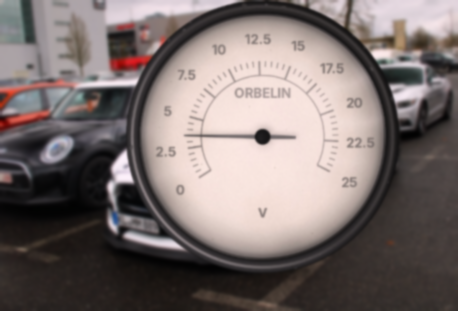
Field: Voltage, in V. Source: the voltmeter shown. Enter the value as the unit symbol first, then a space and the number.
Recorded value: V 3.5
